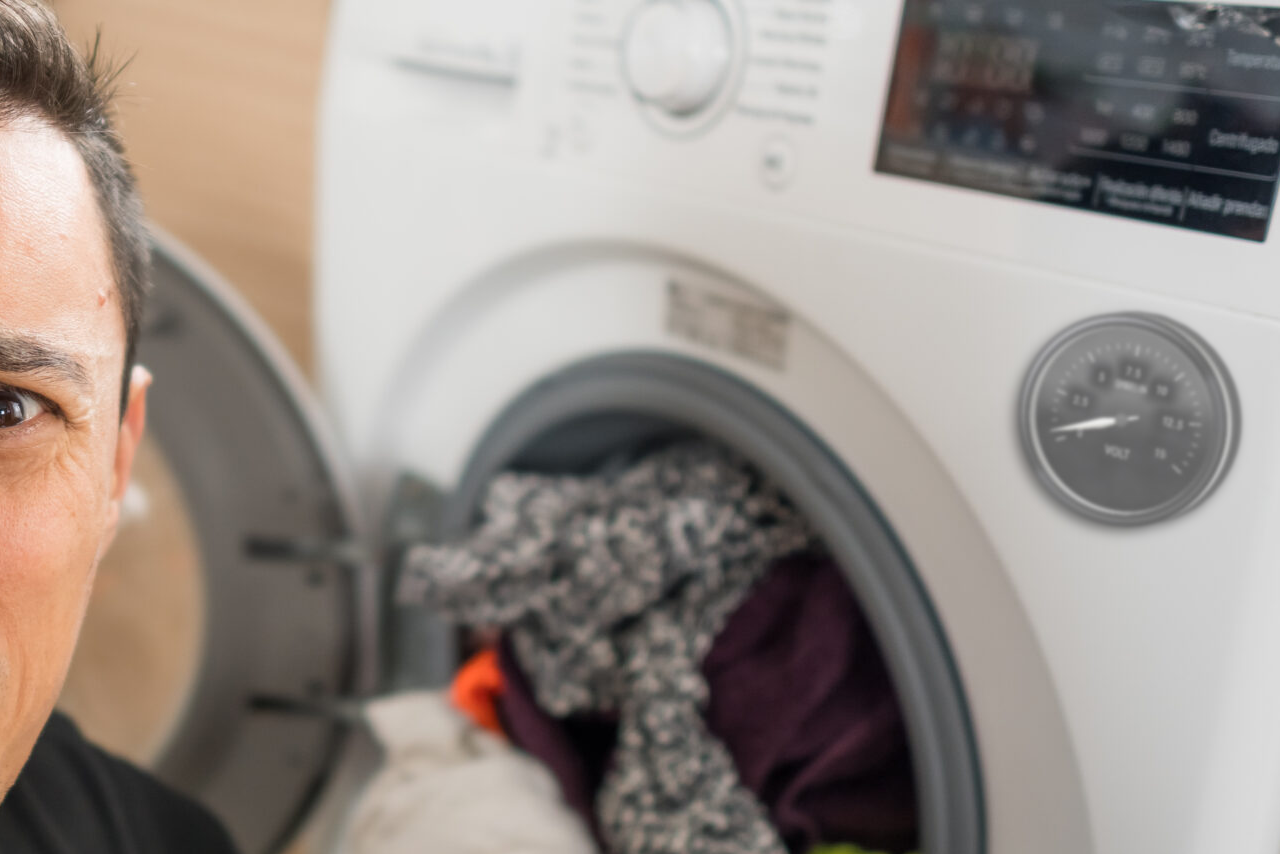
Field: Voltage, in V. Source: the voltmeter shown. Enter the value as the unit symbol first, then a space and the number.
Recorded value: V 0.5
